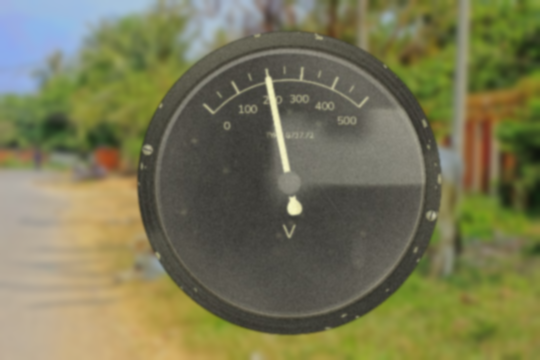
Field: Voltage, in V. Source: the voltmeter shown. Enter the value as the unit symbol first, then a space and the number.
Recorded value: V 200
